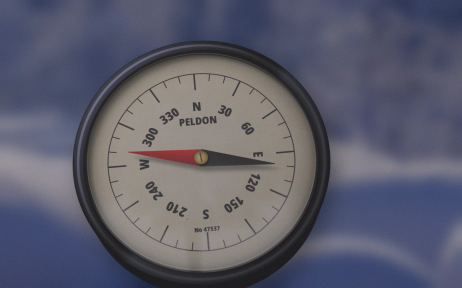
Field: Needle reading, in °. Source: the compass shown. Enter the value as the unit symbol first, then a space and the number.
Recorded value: ° 280
